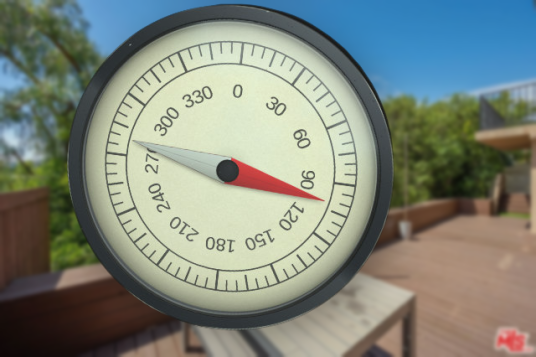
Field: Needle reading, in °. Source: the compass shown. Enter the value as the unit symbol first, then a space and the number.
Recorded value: ° 100
